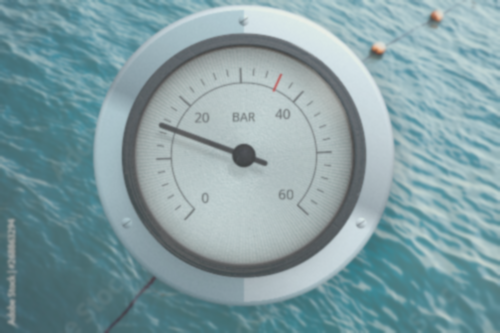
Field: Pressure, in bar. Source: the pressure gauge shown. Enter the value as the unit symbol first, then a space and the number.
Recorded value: bar 15
